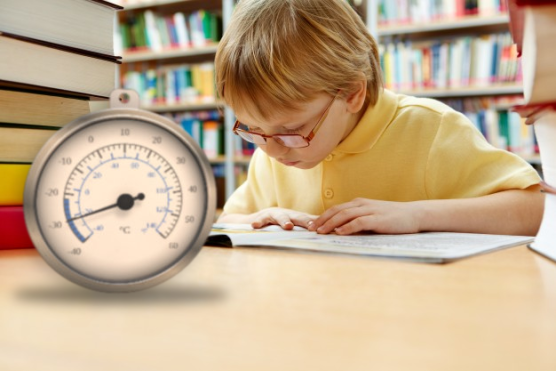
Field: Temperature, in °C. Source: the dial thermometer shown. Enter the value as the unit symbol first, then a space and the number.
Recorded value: °C -30
